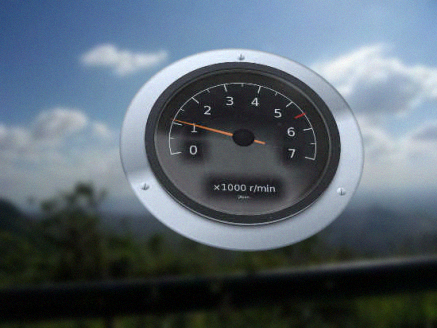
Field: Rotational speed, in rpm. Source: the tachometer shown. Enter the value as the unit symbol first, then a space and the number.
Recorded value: rpm 1000
